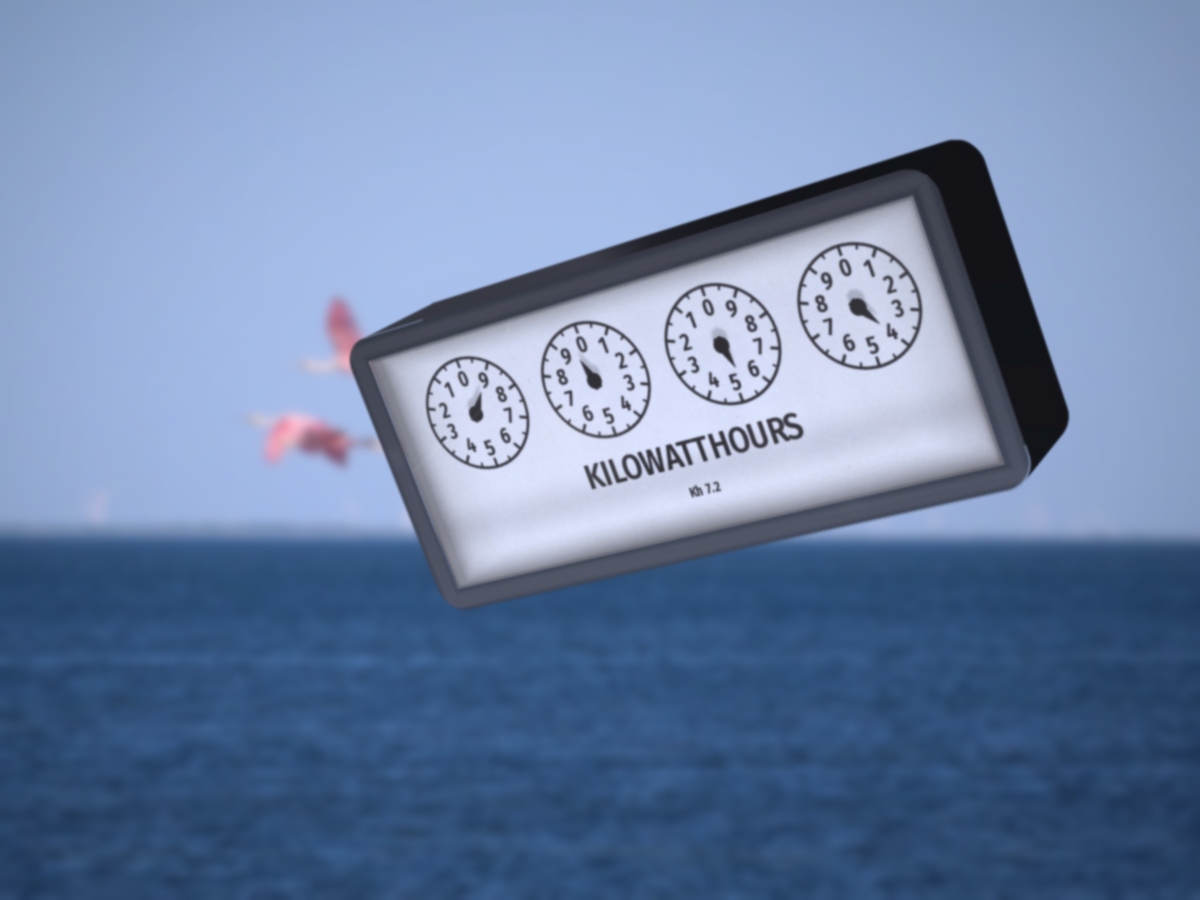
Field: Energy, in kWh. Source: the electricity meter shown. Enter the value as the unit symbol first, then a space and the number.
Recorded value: kWh 8954
